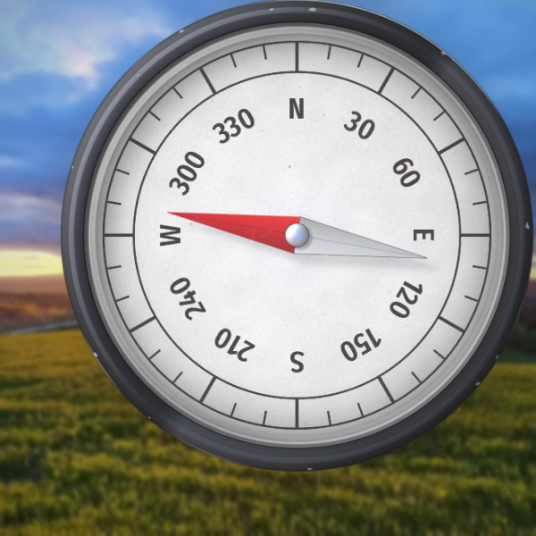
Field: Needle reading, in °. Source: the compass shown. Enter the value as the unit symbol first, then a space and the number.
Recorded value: ° 280
